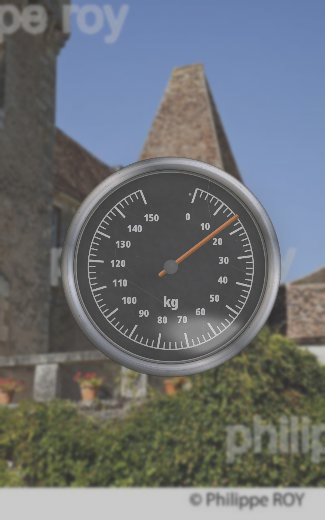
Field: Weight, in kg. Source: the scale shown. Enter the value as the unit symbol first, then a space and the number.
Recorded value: kg 16
